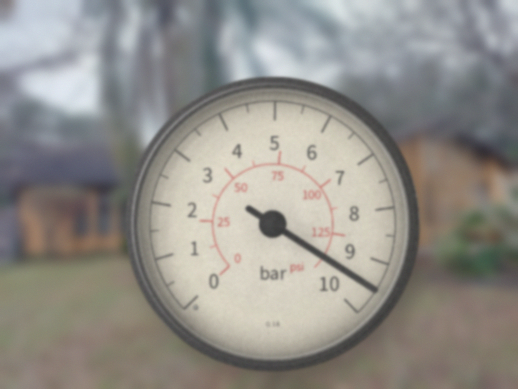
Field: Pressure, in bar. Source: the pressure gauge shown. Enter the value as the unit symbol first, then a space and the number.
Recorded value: bar 9.5
